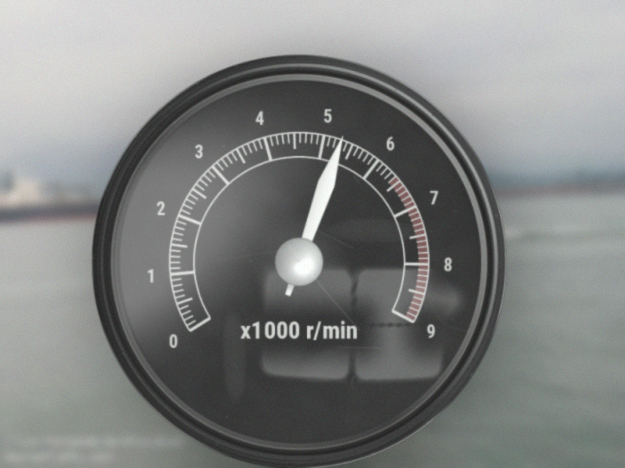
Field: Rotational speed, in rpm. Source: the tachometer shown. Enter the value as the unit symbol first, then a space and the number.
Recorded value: rpm 5300
